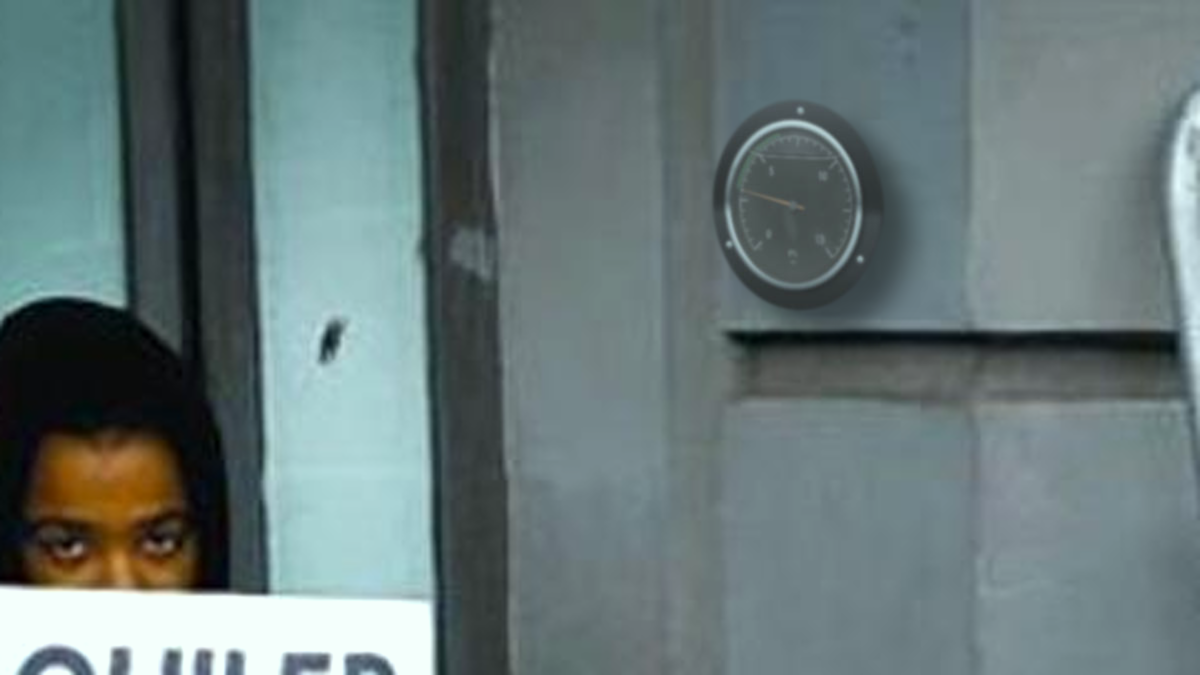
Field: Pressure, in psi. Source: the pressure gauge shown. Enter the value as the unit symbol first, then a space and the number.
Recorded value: psi 3
